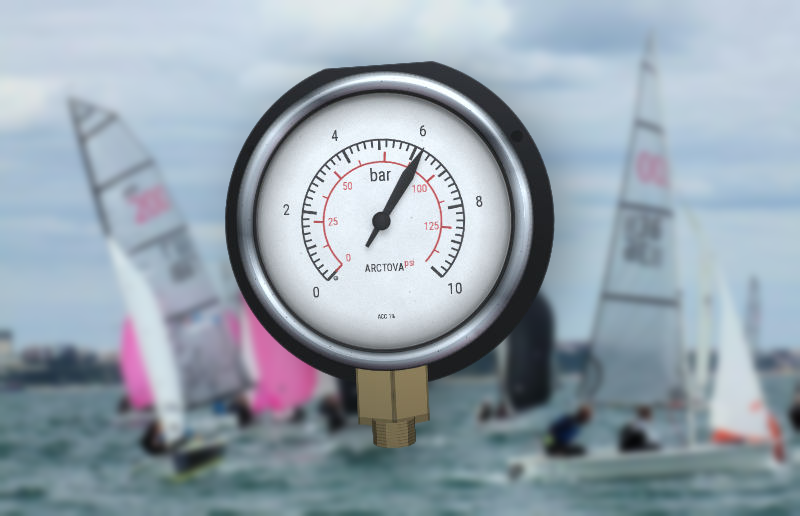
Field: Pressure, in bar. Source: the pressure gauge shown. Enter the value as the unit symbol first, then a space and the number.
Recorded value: bar 6.2
